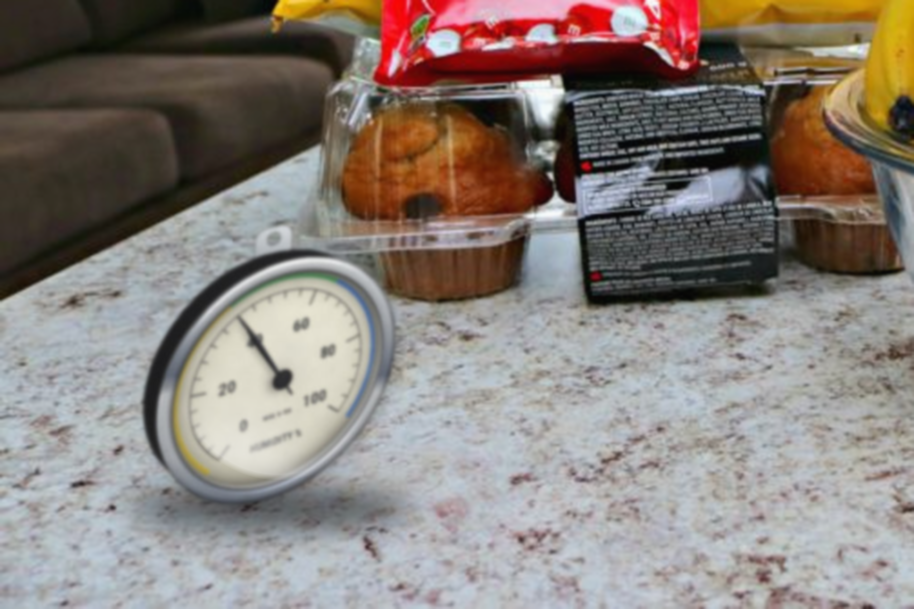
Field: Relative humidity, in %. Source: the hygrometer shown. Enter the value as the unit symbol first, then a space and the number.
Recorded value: % 40
